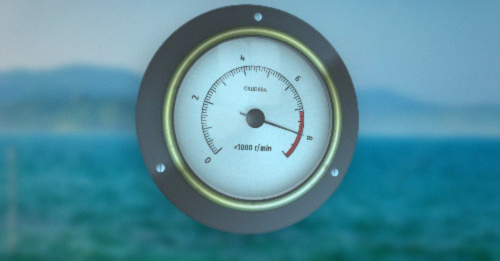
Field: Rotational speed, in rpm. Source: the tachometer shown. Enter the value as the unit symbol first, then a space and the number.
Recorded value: rpm 8000
